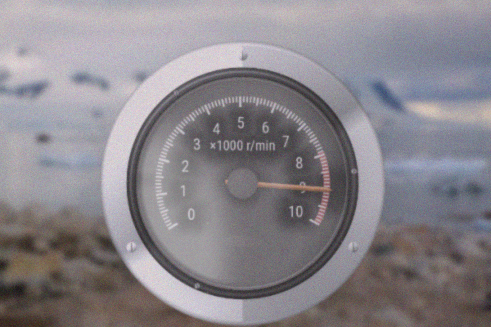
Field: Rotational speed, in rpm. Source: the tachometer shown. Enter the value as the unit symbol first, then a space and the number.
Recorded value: rpm 9000
